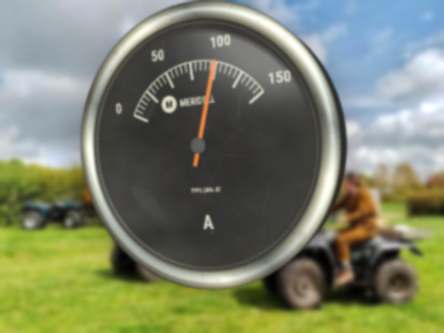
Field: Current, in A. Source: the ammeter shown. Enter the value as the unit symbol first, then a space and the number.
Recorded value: A 100
